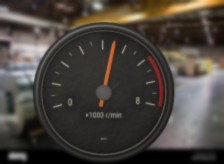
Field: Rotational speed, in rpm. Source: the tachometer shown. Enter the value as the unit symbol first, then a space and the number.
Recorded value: rpm 4500
